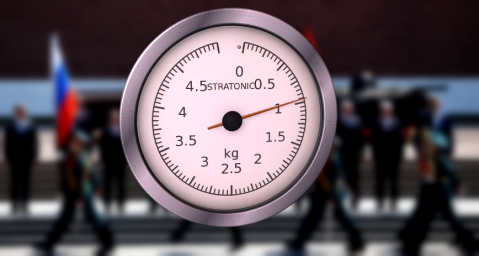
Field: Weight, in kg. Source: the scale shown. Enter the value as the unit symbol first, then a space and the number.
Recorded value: kg 0.95
